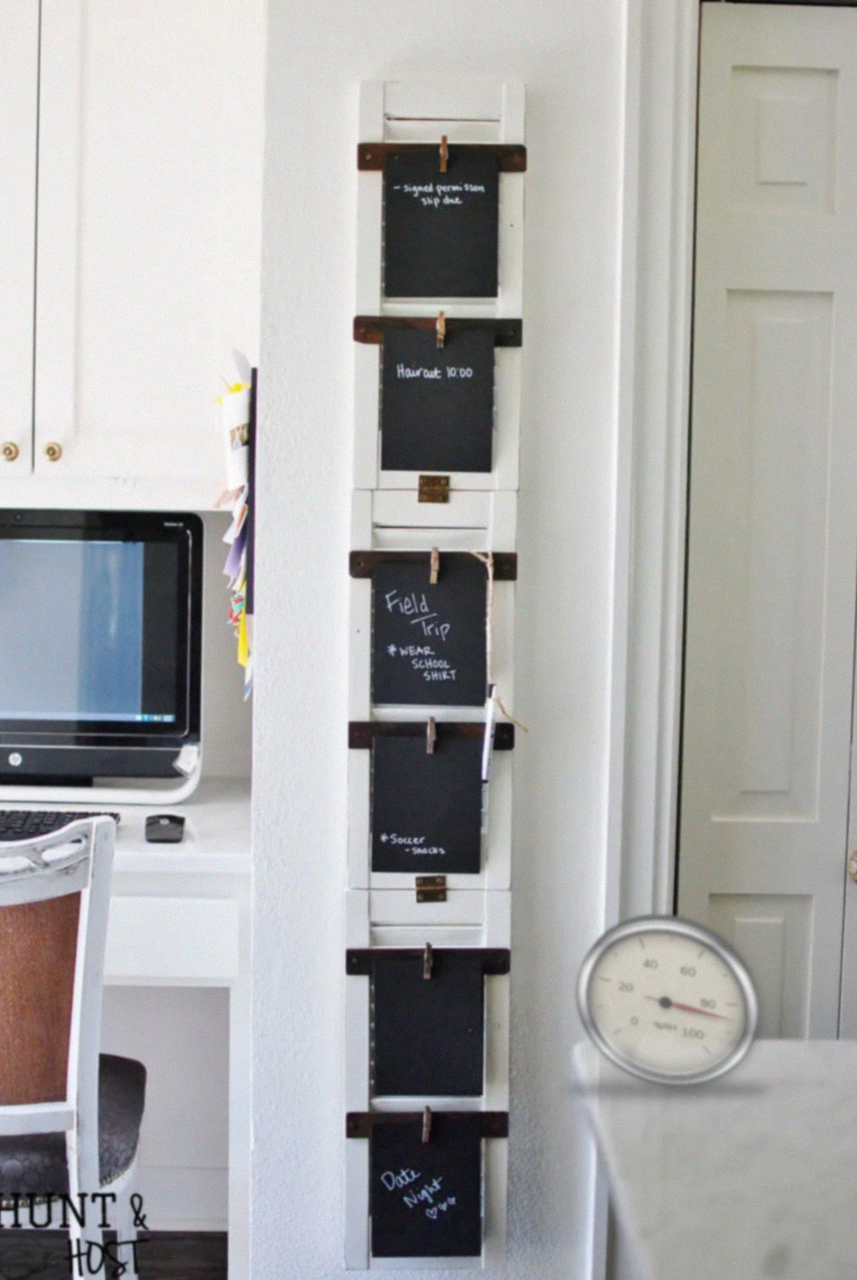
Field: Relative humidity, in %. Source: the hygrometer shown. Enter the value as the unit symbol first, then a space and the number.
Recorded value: % 85
